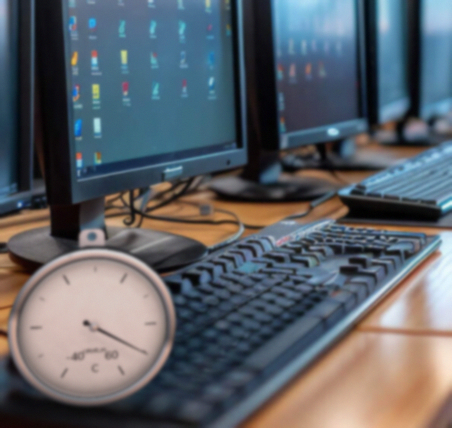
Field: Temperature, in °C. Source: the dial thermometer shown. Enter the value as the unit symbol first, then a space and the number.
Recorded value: °C 50
